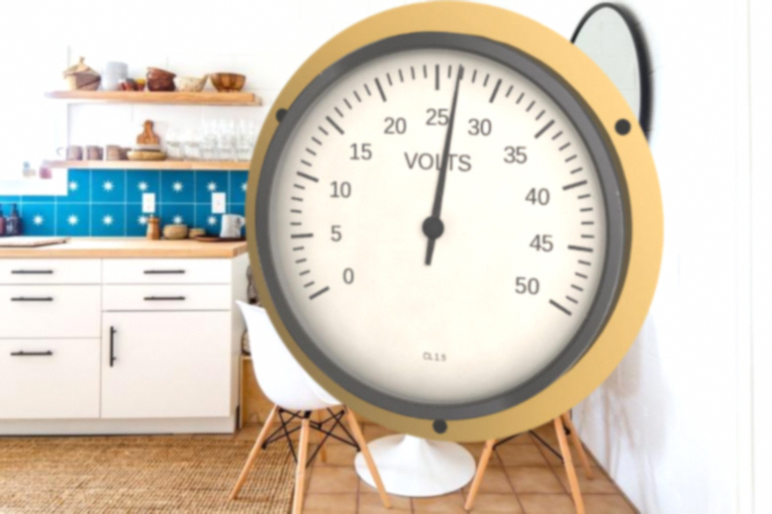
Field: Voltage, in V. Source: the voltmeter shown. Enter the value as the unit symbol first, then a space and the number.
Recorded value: V 27
